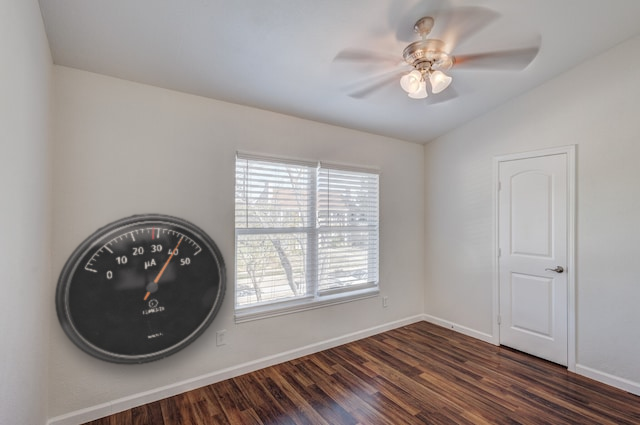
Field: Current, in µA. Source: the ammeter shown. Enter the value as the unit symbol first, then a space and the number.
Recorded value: µA 40
